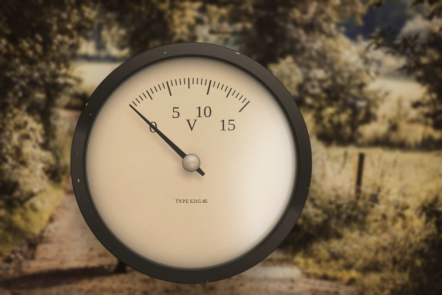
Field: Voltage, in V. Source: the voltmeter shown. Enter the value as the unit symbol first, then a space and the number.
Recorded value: V 0
